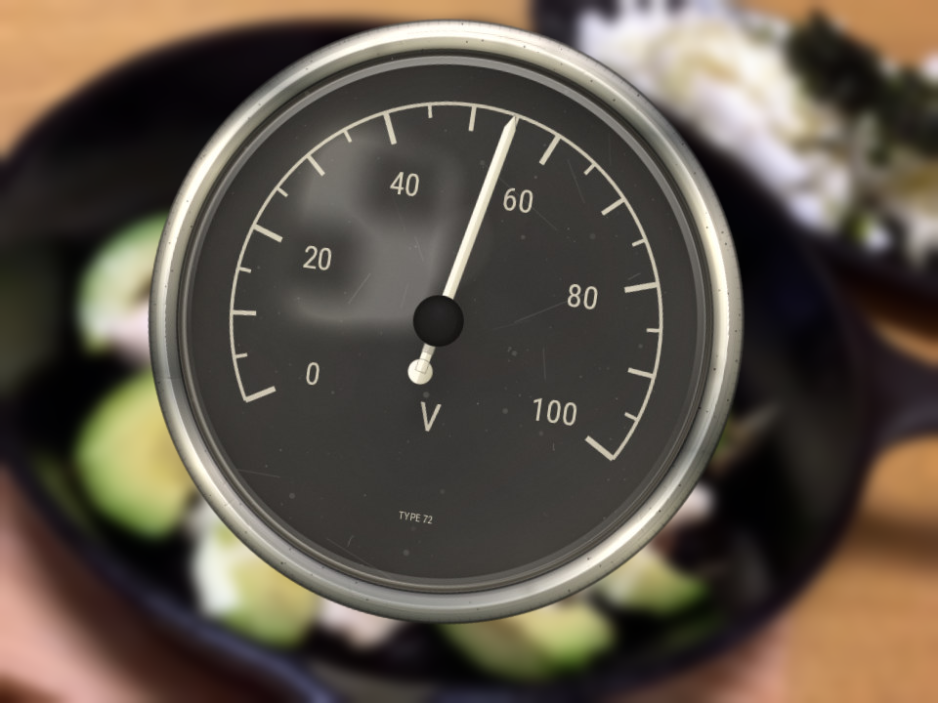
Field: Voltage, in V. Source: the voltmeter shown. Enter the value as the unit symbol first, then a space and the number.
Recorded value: V 55
